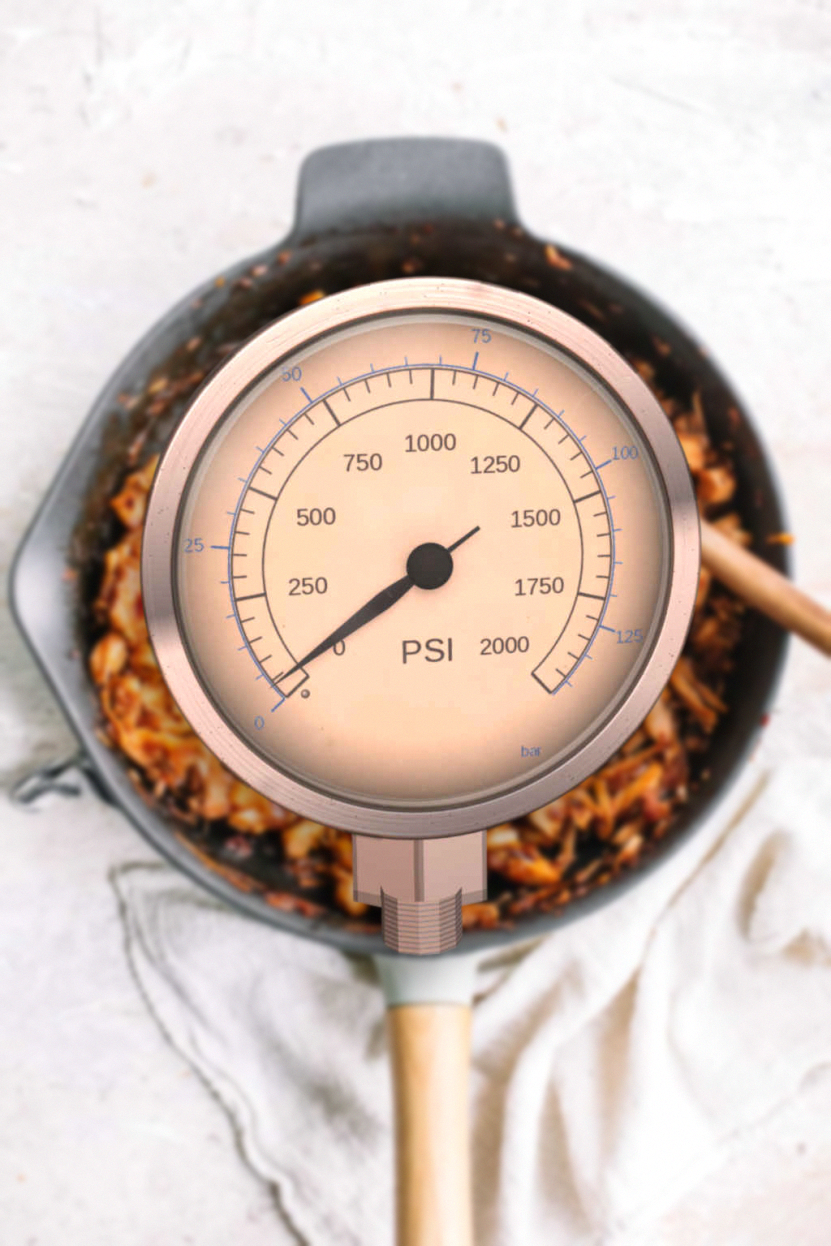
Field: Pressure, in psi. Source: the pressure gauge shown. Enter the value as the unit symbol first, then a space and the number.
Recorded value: psi 50
